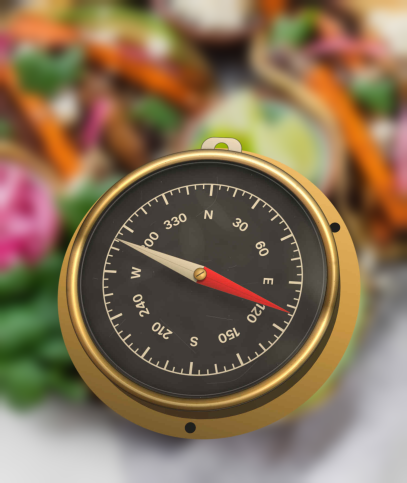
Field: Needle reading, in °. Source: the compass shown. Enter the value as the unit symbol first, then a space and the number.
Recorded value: ° 110
